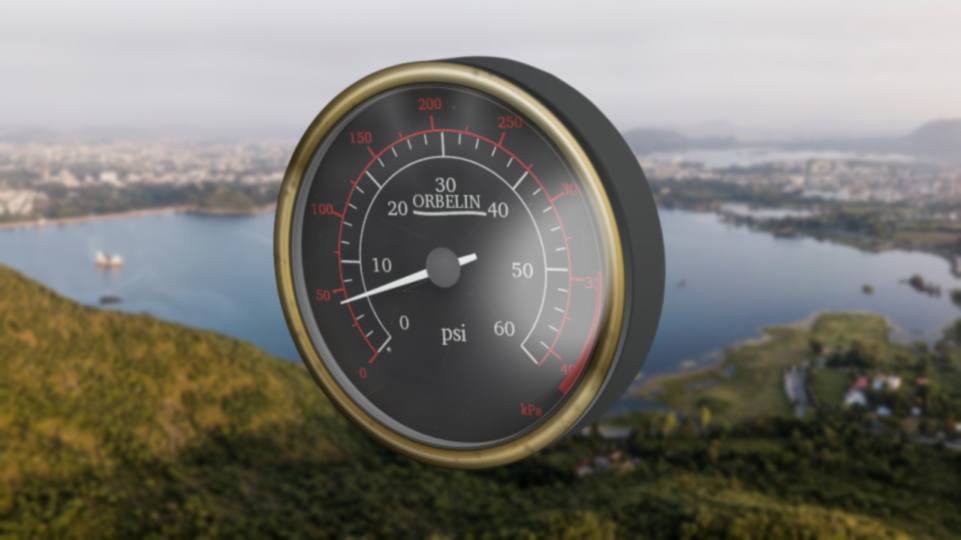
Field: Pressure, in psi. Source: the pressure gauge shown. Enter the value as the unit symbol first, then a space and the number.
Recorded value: psi 6
